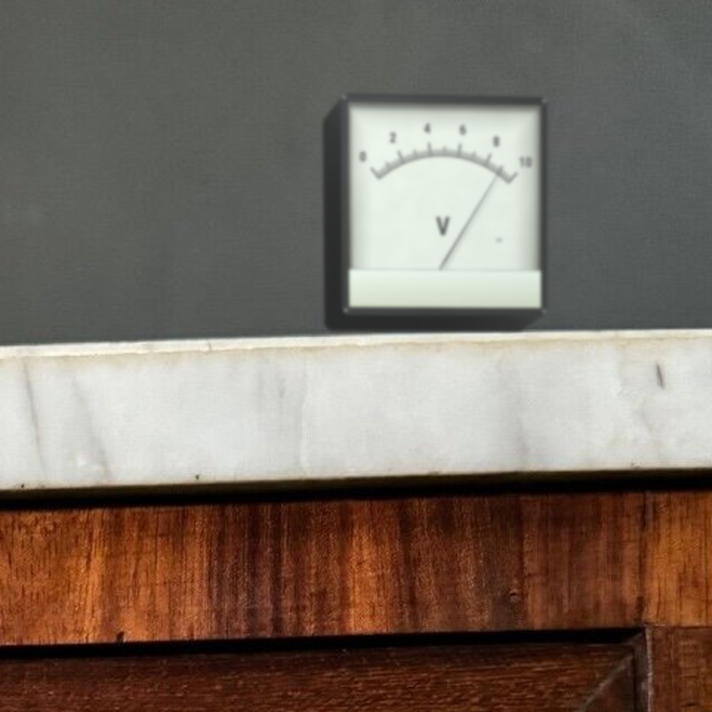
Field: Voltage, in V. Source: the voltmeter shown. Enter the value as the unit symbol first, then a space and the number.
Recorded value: V 9
